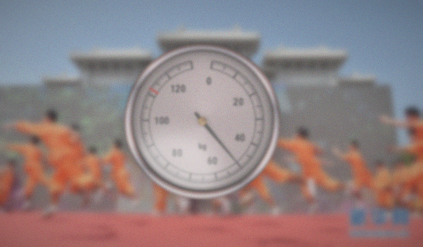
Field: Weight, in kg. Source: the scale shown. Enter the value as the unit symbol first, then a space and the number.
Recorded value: kg 50
